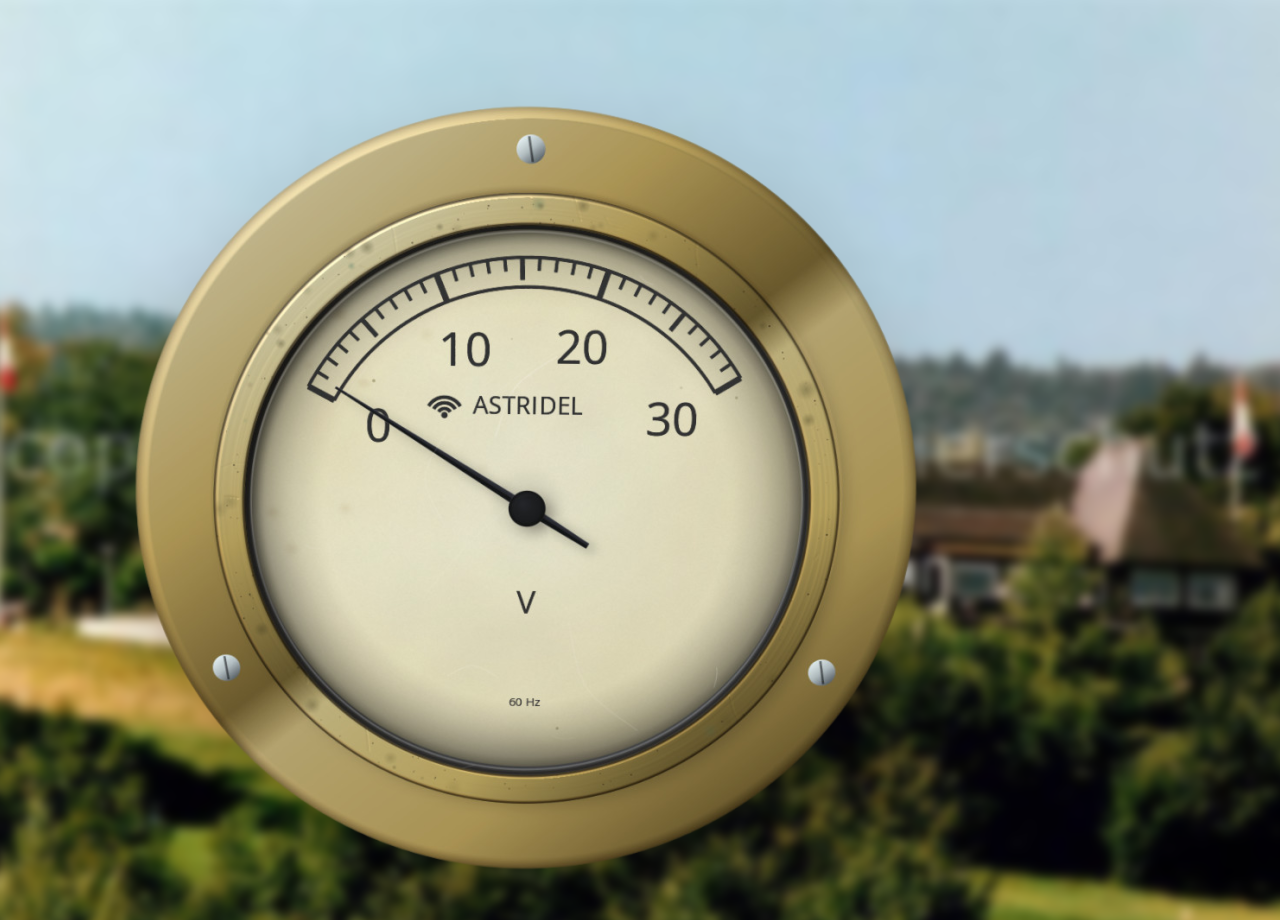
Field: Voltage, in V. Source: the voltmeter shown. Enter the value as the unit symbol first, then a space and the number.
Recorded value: V 1
